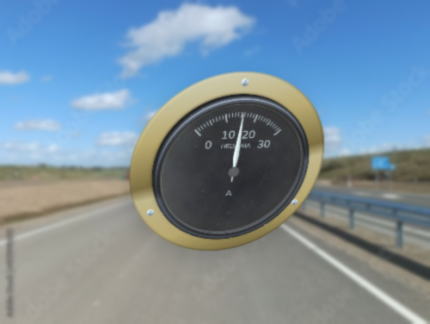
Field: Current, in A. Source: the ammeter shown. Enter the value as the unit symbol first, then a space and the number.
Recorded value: A 15
